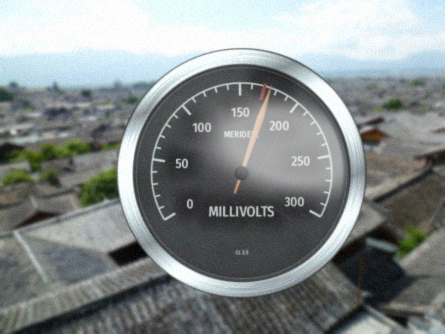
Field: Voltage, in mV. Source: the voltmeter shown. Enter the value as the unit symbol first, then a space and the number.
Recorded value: mV 175
